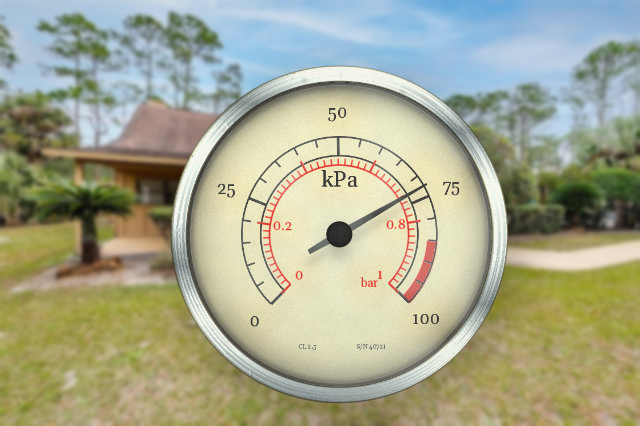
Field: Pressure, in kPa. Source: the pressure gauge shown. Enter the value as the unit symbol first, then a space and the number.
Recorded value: kPa 72.5
